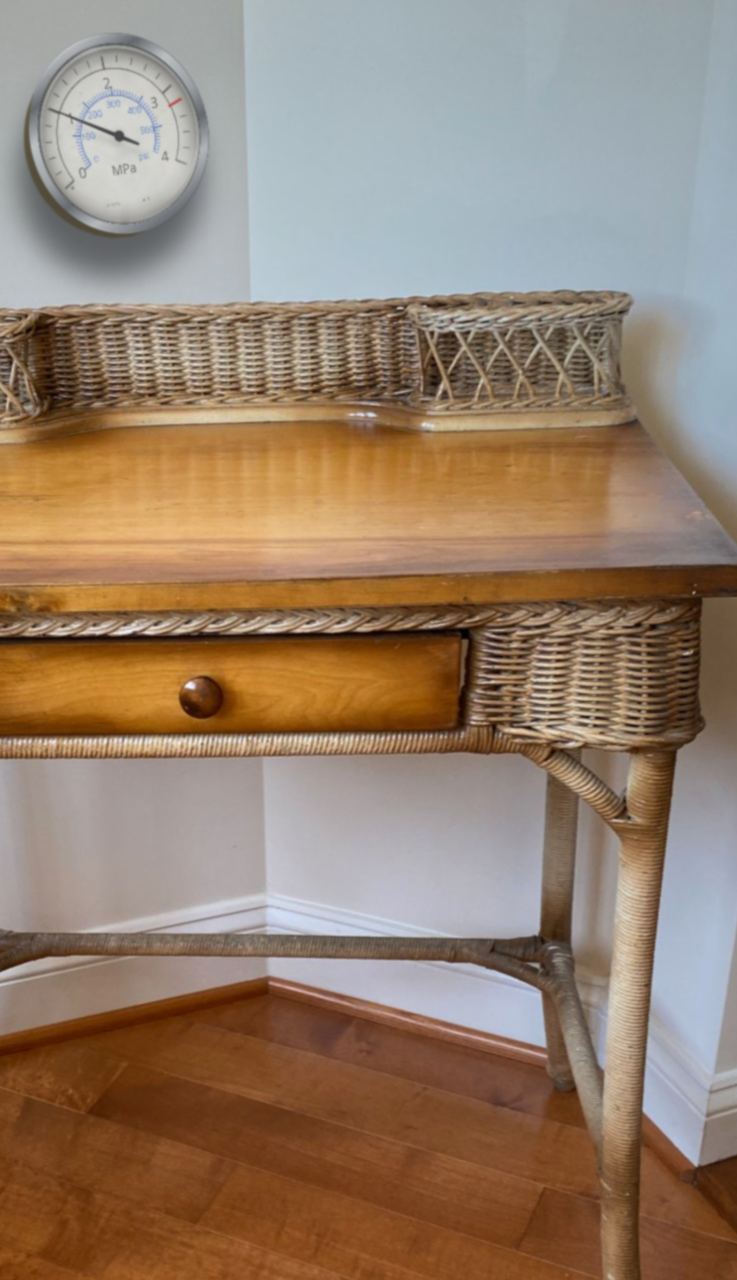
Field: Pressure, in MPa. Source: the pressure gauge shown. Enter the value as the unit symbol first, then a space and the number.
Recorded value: MPa 1
